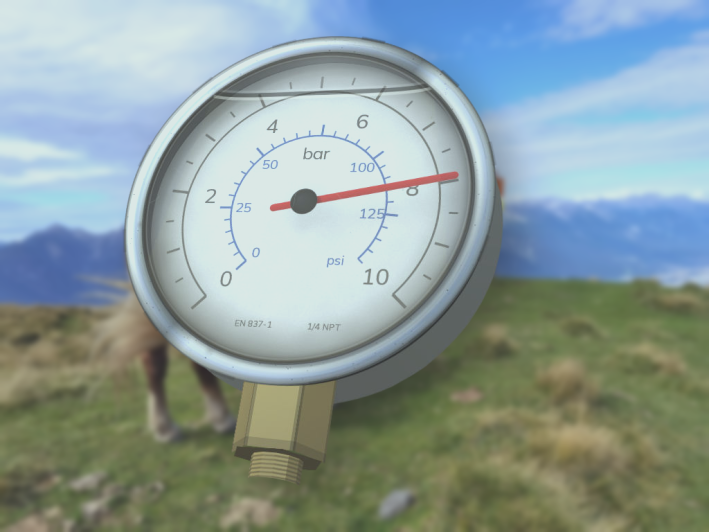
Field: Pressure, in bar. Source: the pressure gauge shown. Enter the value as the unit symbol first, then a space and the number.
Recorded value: bar 8
